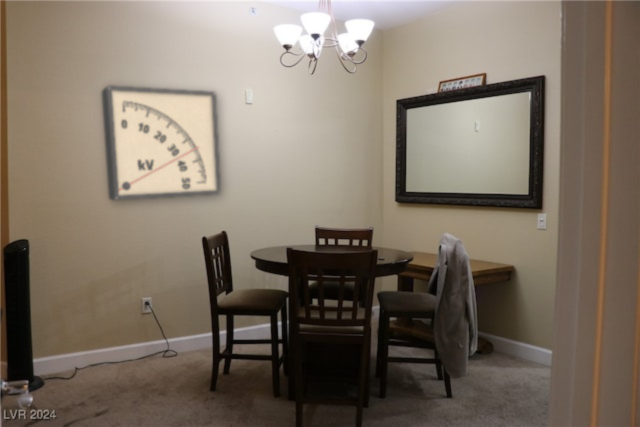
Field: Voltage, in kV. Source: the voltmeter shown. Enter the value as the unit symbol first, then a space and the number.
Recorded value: kV 35
